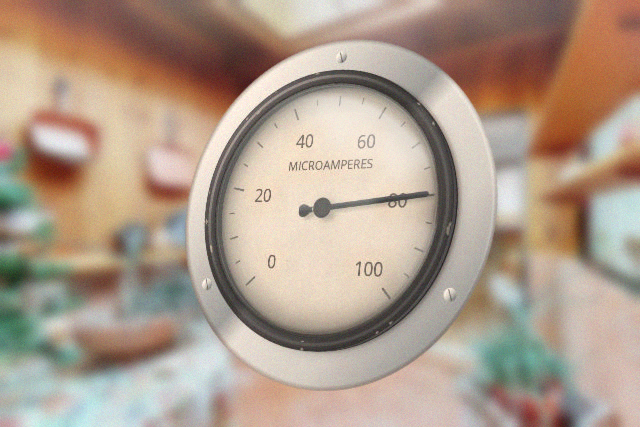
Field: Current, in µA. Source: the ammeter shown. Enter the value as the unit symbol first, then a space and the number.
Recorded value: µA 80
